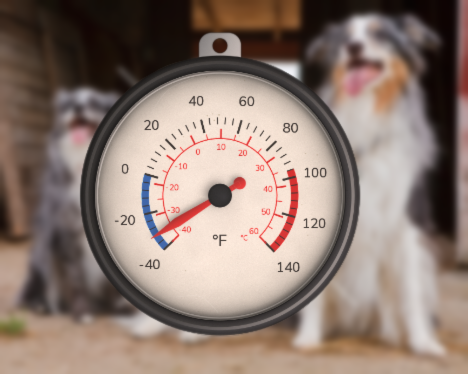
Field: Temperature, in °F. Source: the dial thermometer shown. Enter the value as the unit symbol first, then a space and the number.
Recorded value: °F -32
